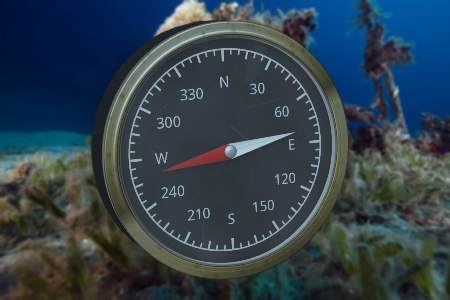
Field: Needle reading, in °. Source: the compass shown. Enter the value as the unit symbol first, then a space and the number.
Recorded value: ° 260
